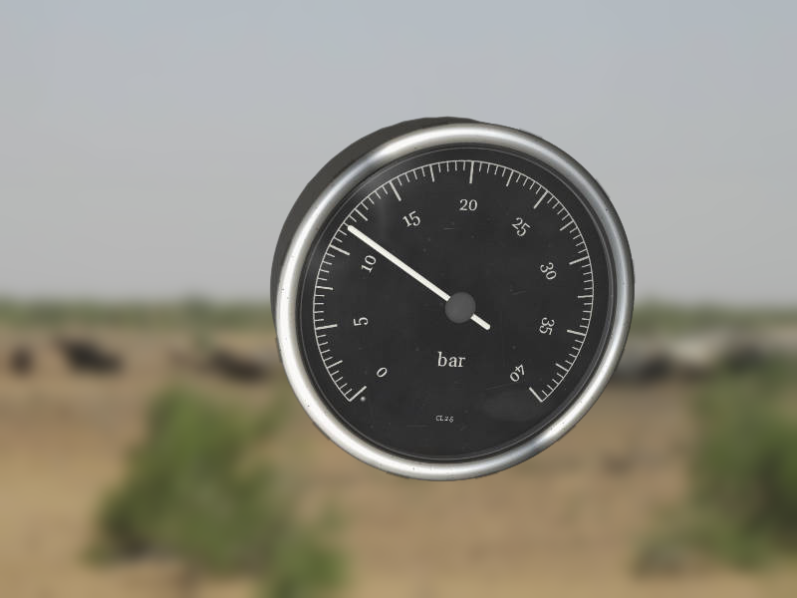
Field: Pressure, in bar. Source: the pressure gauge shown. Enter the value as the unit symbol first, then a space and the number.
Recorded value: bar 11.5
